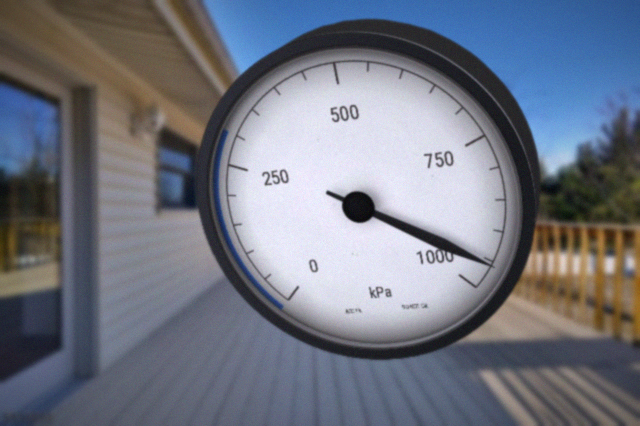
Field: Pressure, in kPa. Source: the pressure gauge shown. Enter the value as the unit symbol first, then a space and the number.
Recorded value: kPa 950
